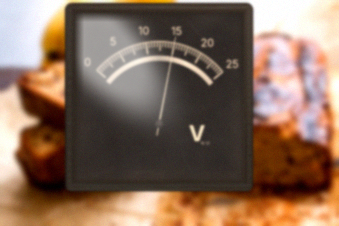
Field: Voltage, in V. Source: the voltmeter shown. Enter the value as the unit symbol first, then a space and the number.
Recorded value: V 15
